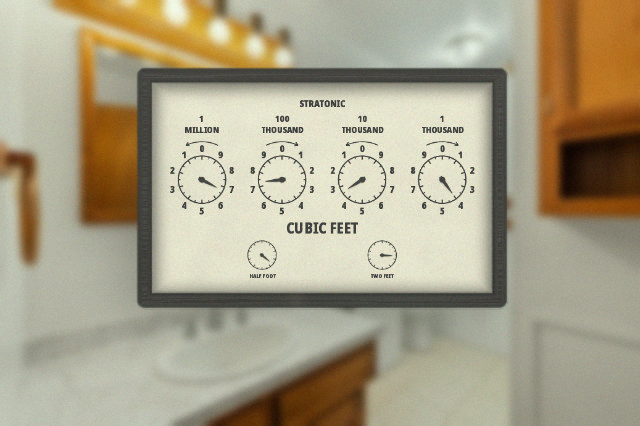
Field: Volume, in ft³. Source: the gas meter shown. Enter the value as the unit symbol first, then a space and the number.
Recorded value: ft³ 673400
